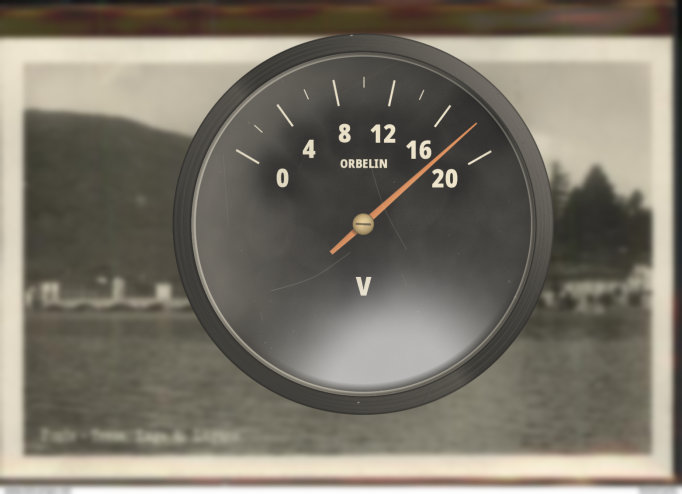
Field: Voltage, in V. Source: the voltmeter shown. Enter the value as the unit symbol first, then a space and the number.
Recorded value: V 18
